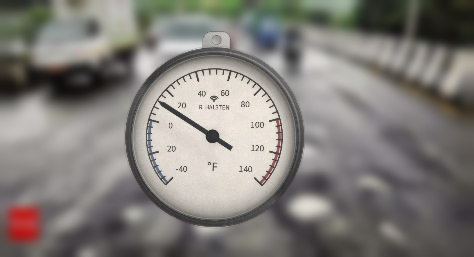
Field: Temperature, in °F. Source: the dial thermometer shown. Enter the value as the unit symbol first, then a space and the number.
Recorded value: °F 12
